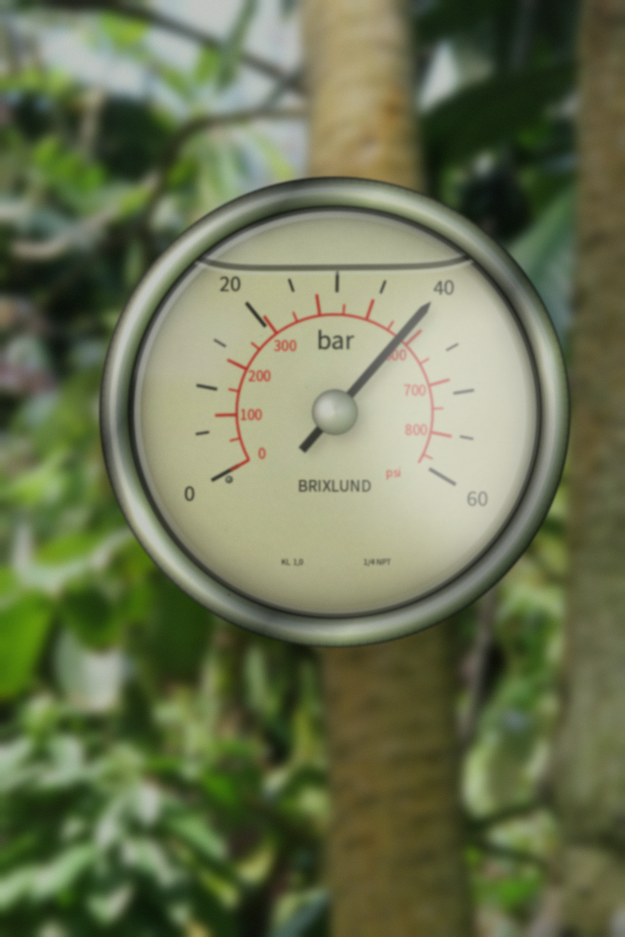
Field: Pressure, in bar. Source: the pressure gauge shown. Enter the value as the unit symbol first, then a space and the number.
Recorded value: bar 40
